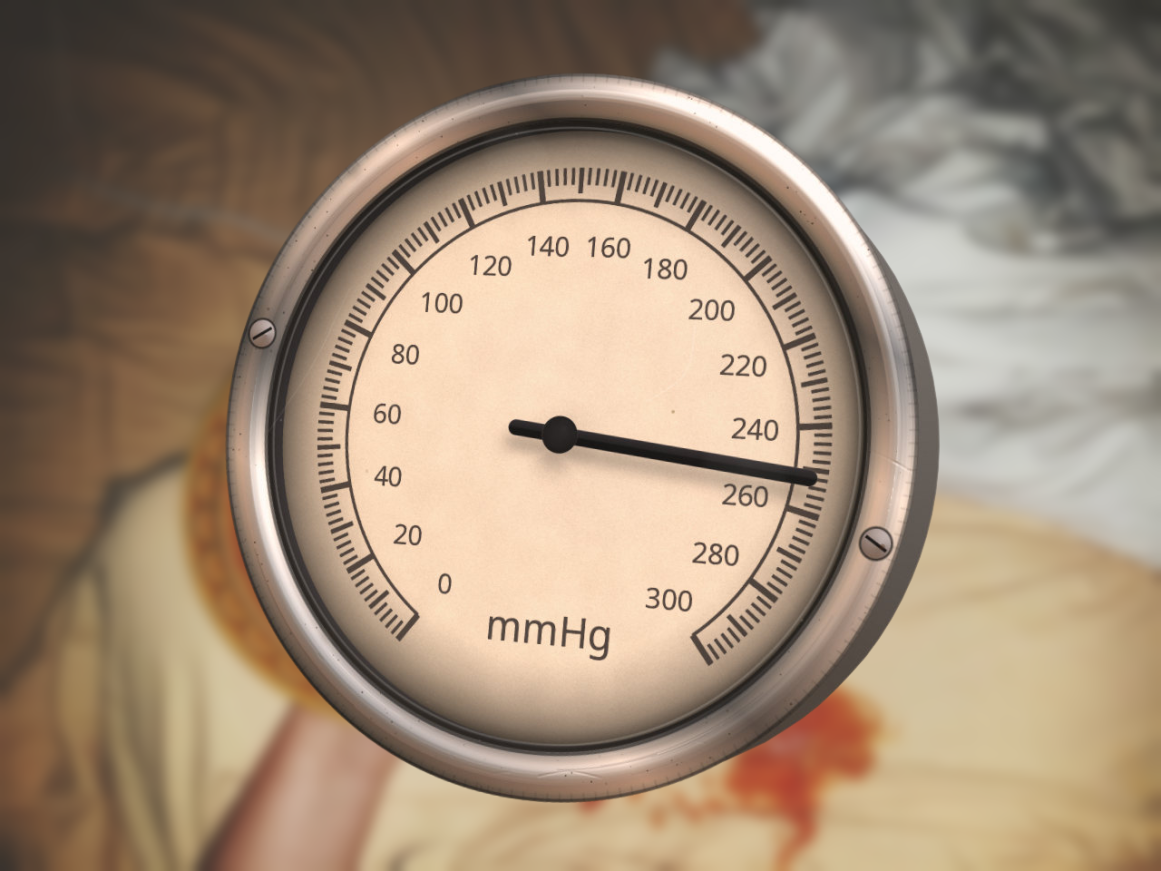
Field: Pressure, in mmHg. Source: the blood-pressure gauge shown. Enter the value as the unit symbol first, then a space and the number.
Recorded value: mmHg 252
